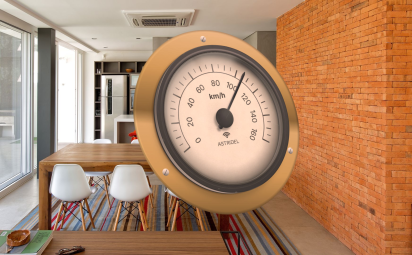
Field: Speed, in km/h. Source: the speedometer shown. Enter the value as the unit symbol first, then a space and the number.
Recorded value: km/h 105
